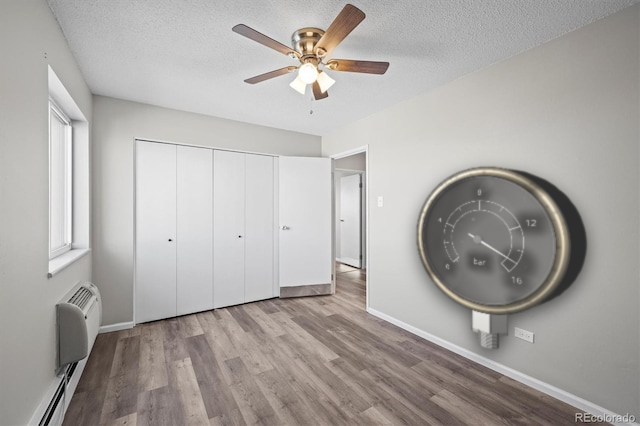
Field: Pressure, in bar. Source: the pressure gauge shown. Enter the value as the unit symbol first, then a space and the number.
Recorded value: bar 15
